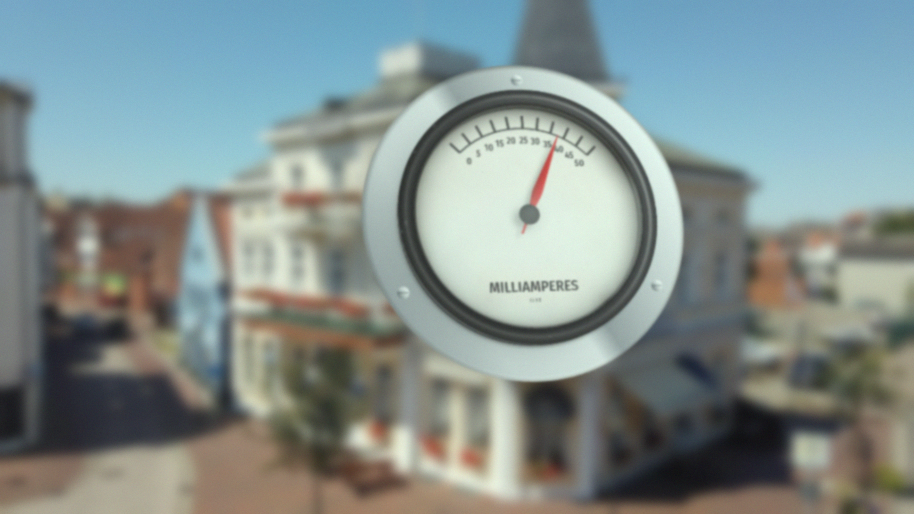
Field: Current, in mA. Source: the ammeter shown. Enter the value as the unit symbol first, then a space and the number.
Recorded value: mA 37.5
